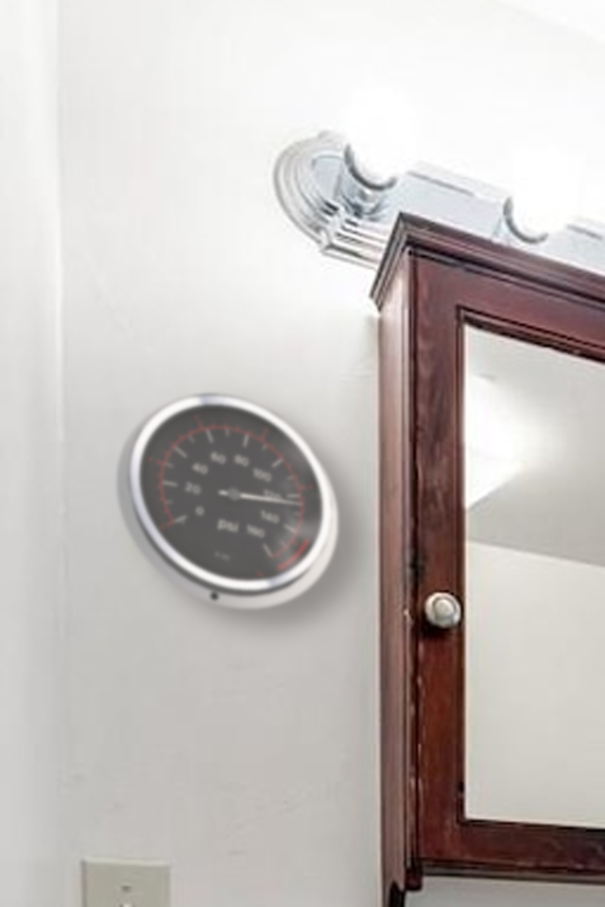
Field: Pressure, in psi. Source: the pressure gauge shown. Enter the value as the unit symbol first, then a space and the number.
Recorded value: psi 125
